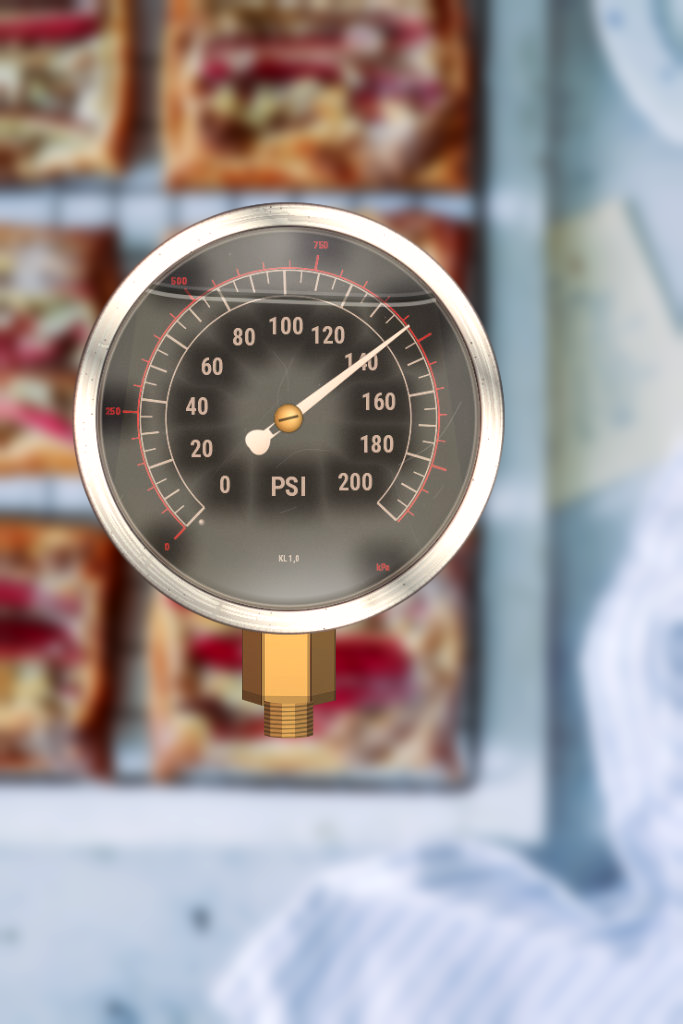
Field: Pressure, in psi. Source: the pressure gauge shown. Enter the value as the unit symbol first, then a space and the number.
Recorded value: psi 140
